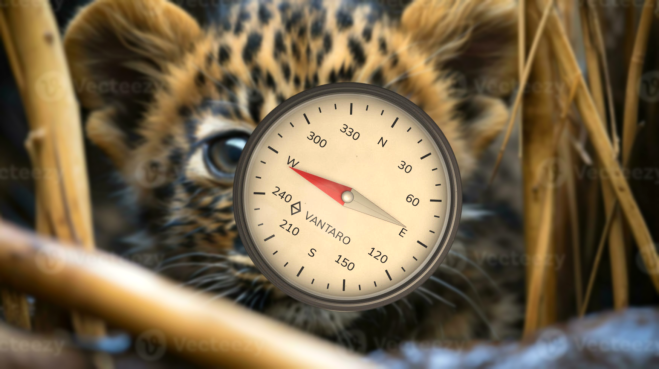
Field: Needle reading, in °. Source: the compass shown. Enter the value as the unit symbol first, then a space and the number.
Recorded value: ° 265
